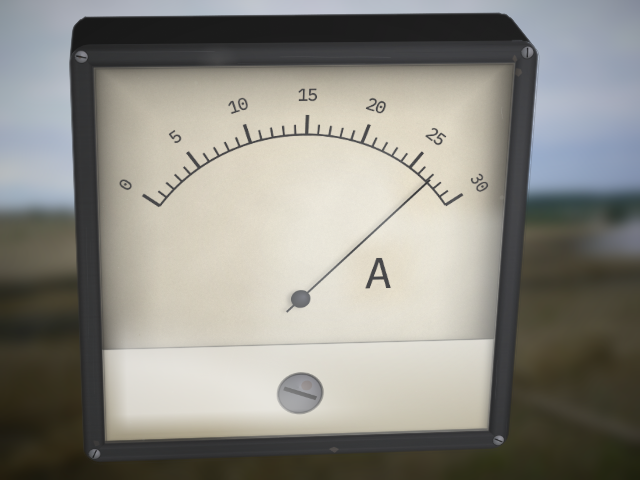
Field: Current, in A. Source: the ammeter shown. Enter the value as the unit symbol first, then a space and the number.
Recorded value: A 27
